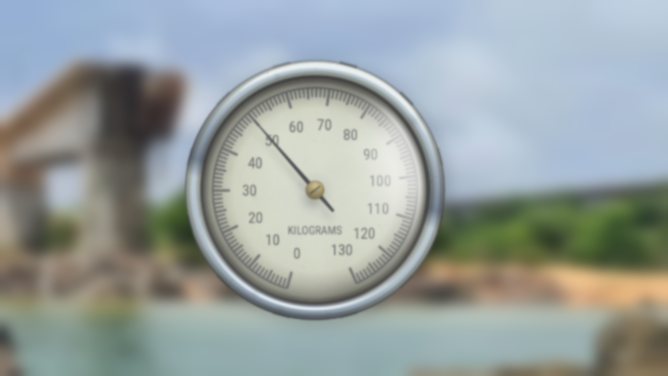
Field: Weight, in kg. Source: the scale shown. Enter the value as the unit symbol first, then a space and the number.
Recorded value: kg 50
